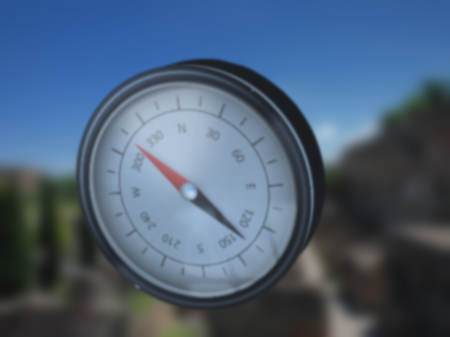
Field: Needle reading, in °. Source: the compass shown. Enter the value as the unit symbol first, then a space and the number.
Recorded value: ° 315
